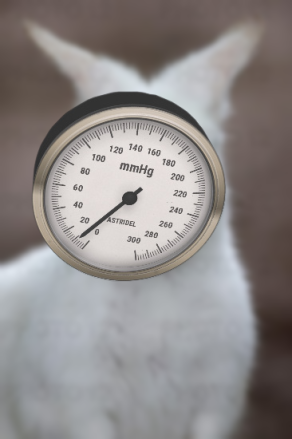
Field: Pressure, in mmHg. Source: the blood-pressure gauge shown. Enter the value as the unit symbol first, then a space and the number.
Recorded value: mmHg 10
